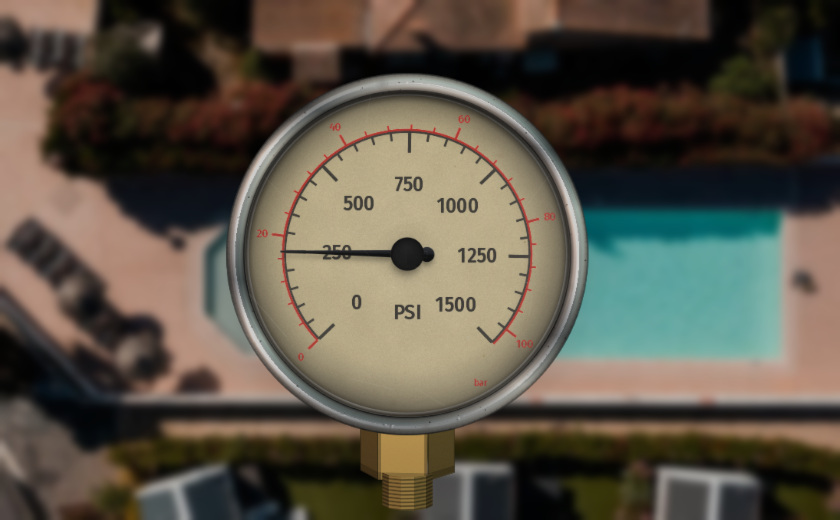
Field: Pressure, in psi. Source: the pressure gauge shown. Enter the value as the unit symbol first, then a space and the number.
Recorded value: psi 250
